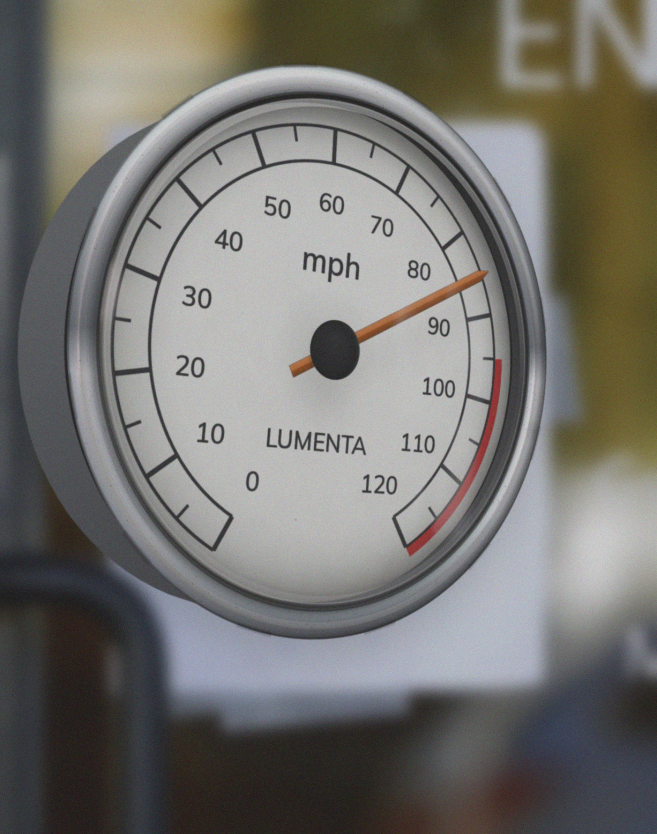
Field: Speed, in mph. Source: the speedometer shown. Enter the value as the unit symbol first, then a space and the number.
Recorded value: mph 85
